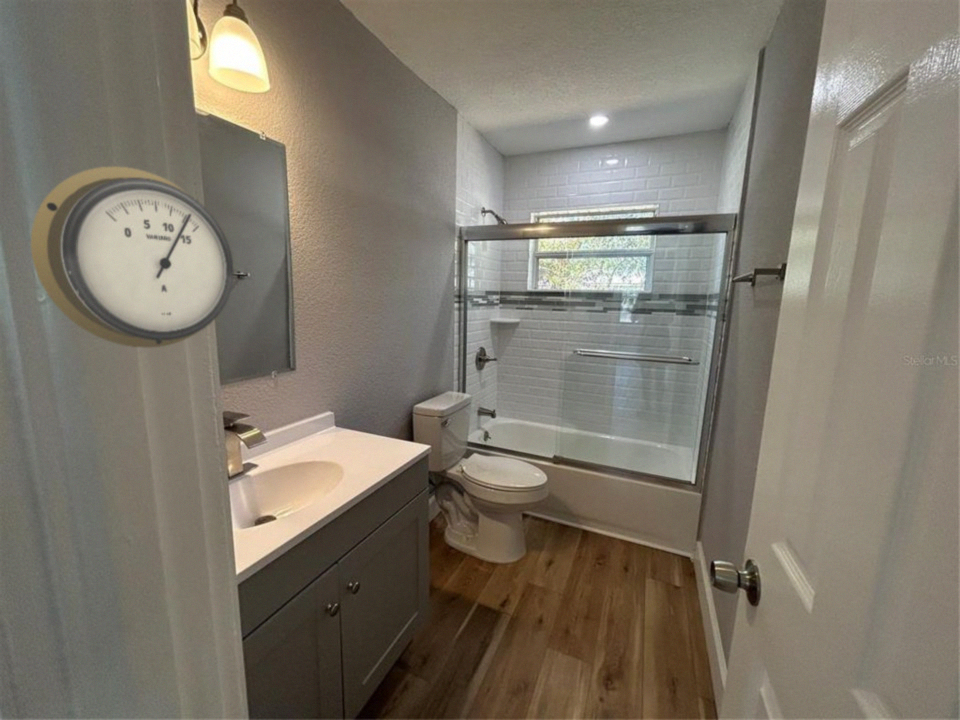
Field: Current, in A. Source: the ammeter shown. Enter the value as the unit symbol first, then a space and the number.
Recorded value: A 12.5
